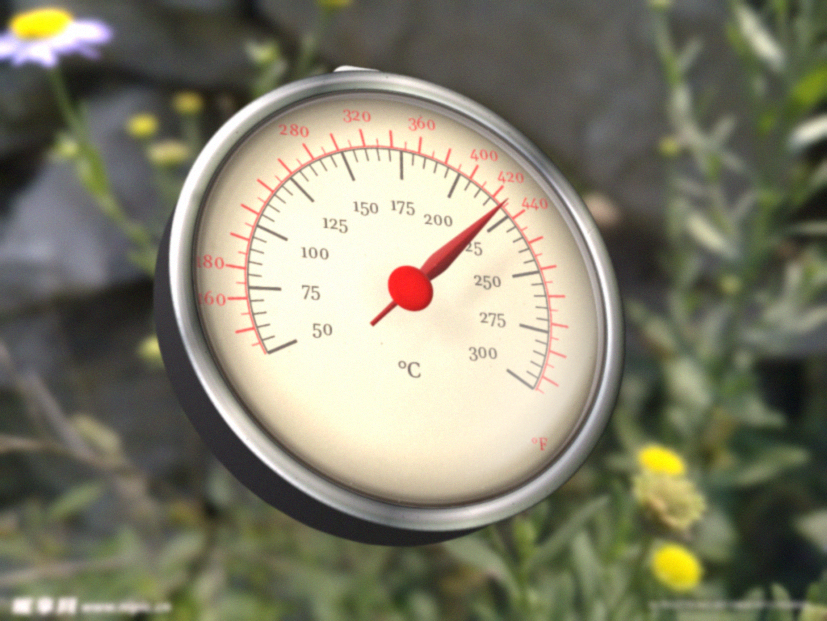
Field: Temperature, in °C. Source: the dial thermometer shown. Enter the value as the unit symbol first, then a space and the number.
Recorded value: °C 220
